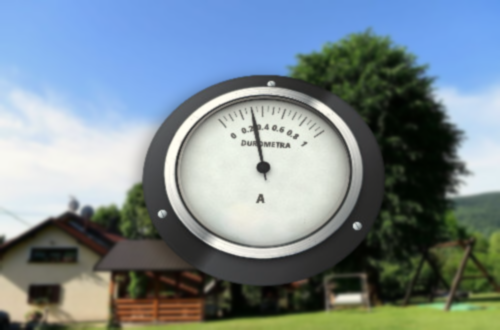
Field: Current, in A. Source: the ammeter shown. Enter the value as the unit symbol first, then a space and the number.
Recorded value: A 0.3
